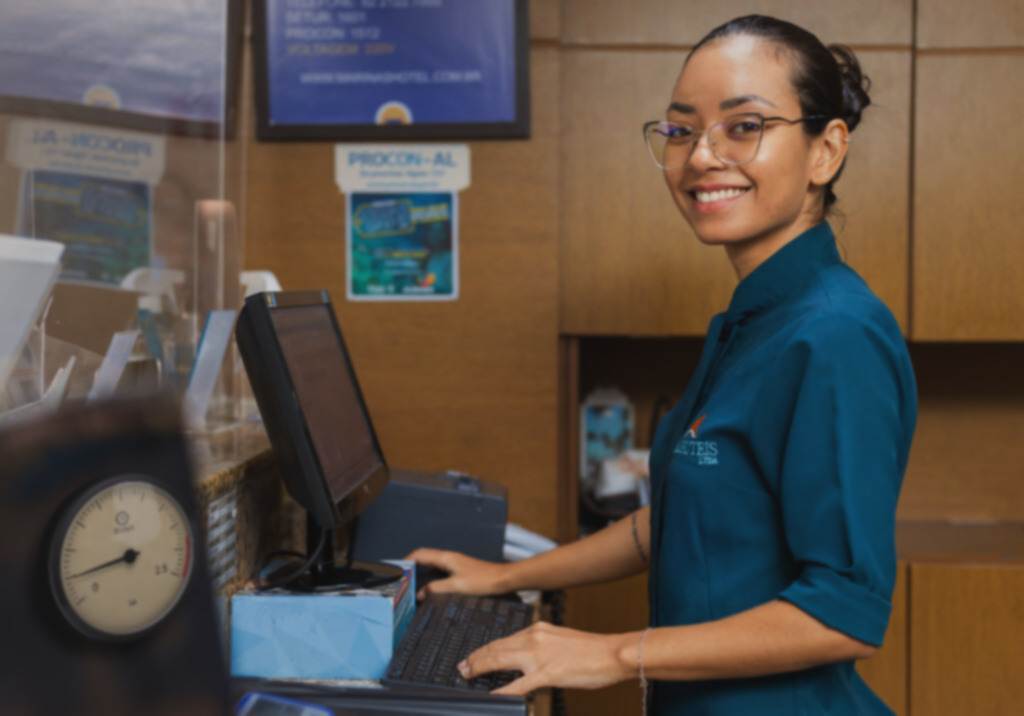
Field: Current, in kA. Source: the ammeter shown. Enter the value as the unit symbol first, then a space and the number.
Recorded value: kA 0.25
